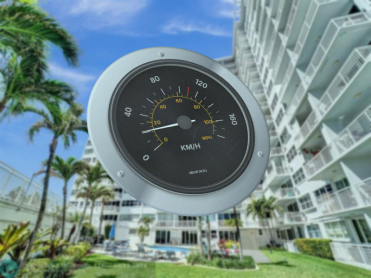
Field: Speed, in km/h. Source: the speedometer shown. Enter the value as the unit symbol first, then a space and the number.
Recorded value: km/h 20
